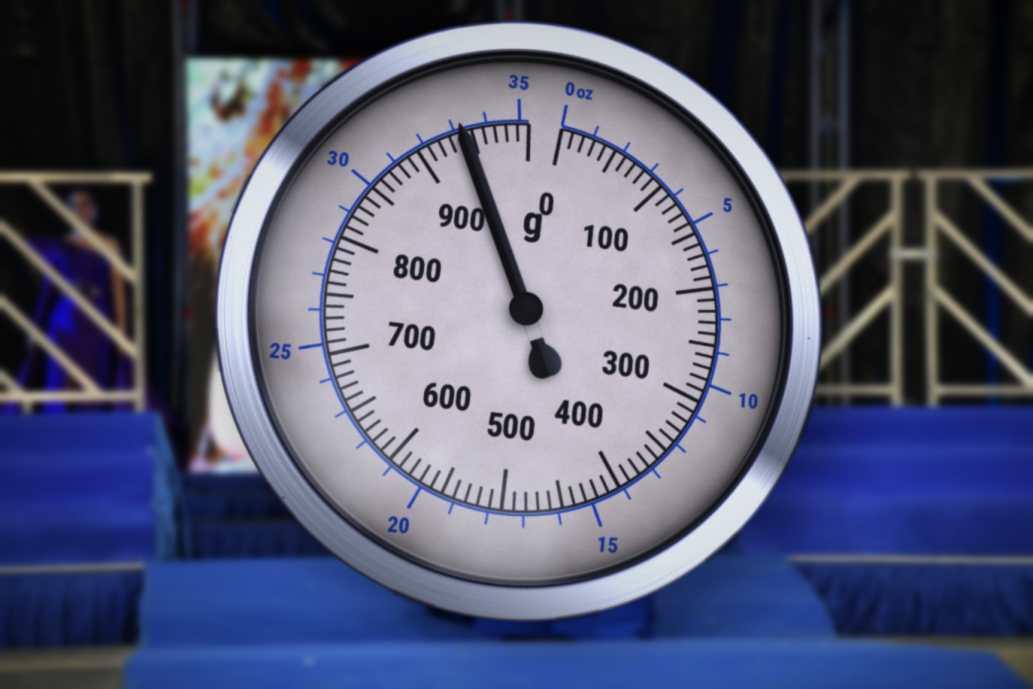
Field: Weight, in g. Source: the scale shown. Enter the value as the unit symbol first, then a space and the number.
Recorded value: g 940
